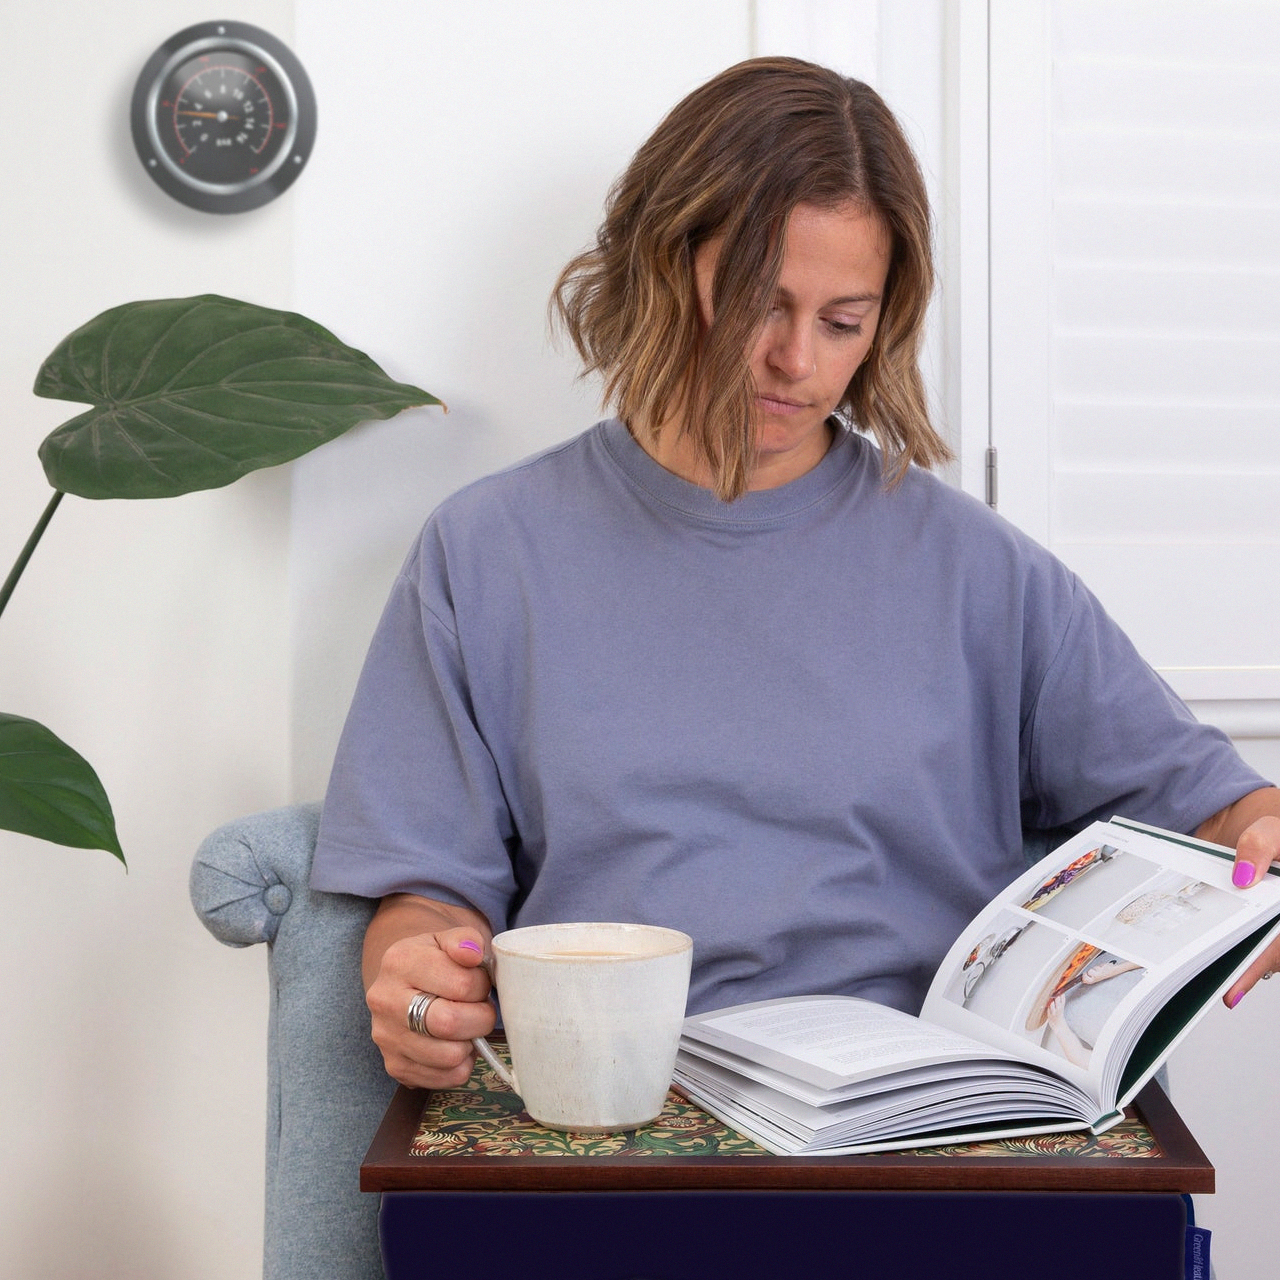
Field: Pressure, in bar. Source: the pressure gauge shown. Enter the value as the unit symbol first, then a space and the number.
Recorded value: bar 3
